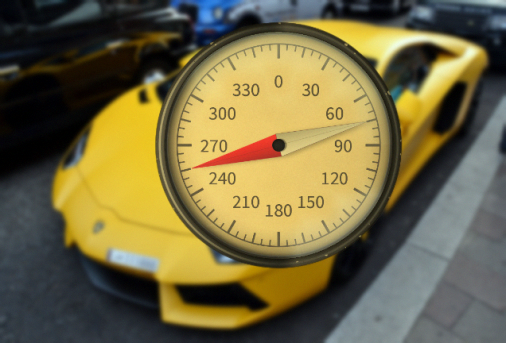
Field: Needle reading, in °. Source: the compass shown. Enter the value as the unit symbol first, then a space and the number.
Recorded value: ° 255
